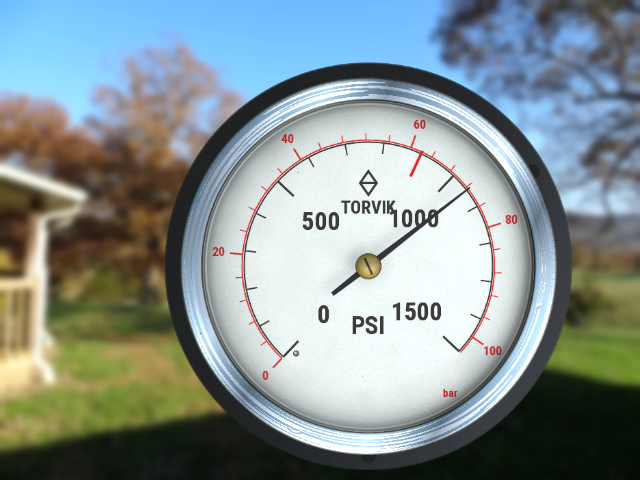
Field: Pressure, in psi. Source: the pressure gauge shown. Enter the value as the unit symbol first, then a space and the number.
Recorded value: psi 1050
